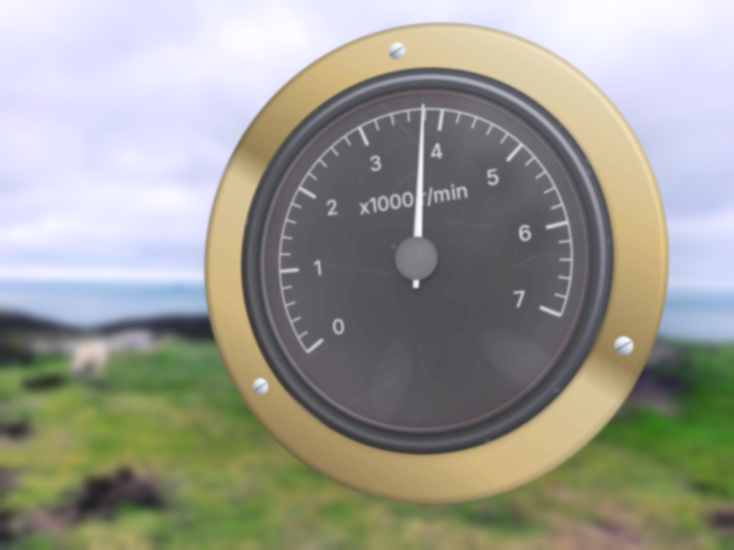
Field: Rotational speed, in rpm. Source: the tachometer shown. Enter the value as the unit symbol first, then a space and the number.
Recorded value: rpm 3800
